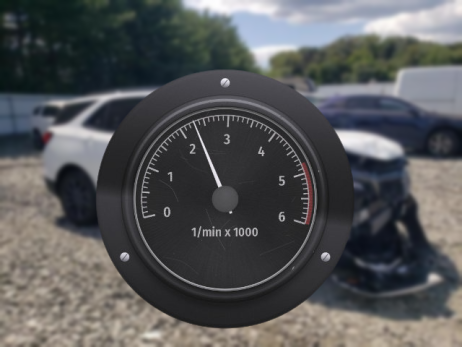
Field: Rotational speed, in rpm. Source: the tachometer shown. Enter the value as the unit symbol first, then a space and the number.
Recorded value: rpm 2300
